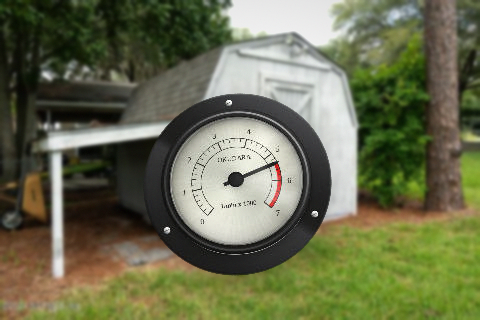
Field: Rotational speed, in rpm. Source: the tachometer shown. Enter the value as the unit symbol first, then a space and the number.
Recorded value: rpm 5400
